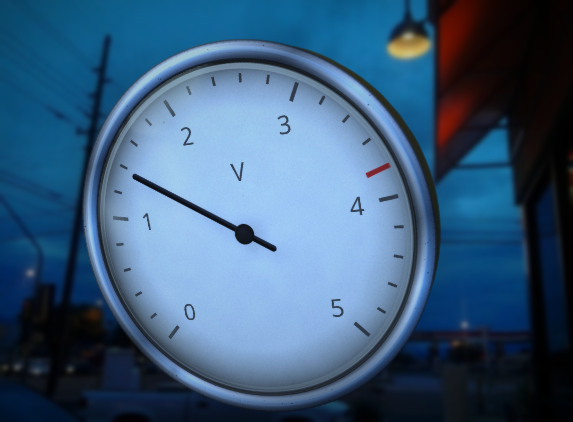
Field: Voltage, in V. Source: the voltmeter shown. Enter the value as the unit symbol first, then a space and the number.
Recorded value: V 1.4
